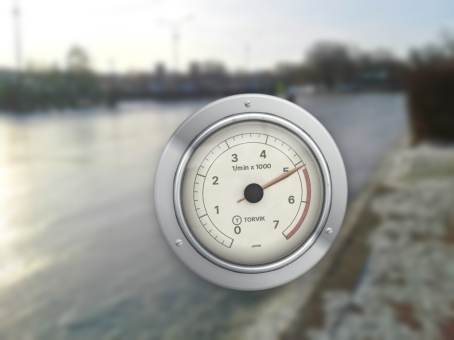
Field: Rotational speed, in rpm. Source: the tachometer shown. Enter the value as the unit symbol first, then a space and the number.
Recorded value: rpm 5100
